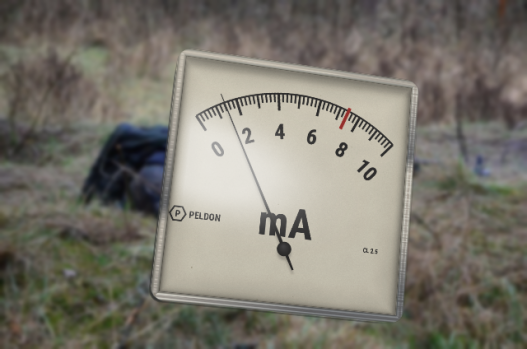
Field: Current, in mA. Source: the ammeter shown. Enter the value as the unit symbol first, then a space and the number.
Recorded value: mA 1.4
